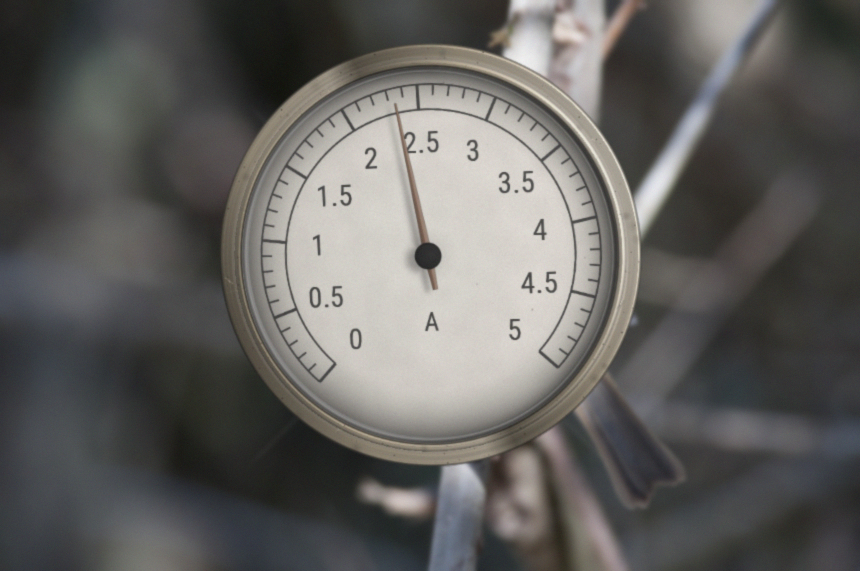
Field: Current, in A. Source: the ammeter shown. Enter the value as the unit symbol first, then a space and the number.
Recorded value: A 2.35
